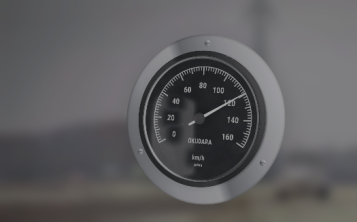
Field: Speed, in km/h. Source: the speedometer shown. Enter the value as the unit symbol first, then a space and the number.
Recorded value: km/h 120
